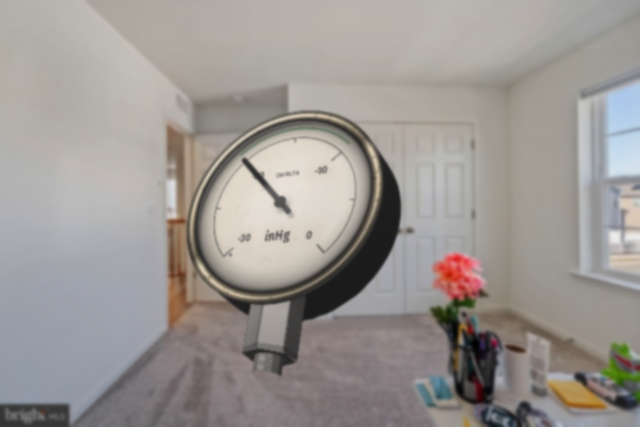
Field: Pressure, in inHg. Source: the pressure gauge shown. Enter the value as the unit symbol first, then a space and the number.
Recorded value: inHg -20
